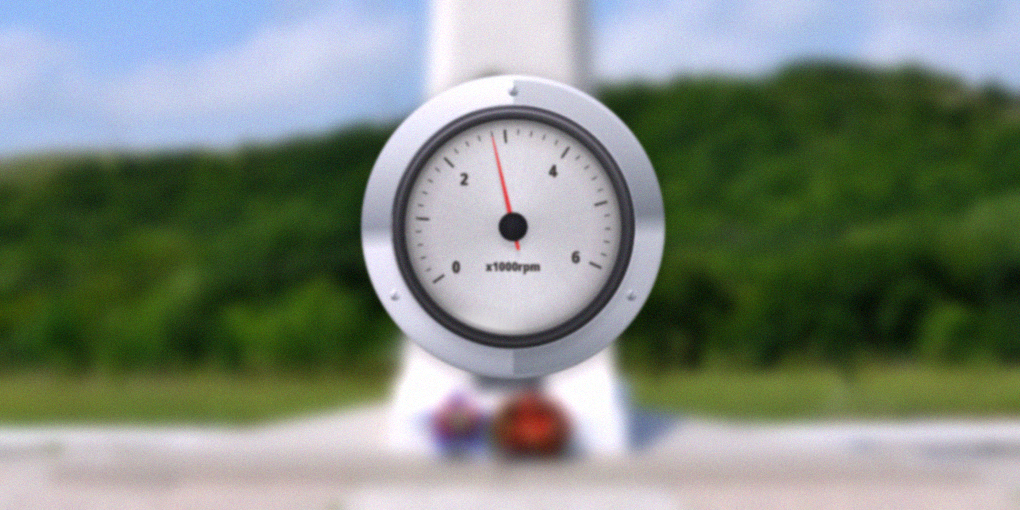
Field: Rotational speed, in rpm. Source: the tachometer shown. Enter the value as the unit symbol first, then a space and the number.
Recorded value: rpm 2800
